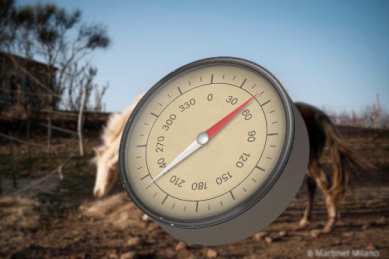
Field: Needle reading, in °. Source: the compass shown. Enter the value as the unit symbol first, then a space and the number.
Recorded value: ° 50
